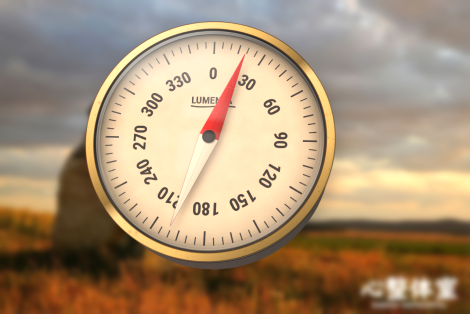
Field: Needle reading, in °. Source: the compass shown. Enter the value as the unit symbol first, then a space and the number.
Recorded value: ° 20
